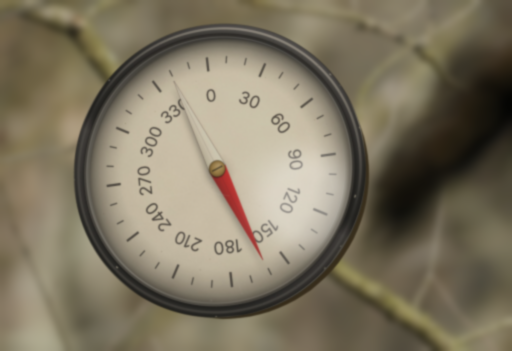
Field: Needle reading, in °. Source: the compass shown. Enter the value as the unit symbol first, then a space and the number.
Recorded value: ° 160
